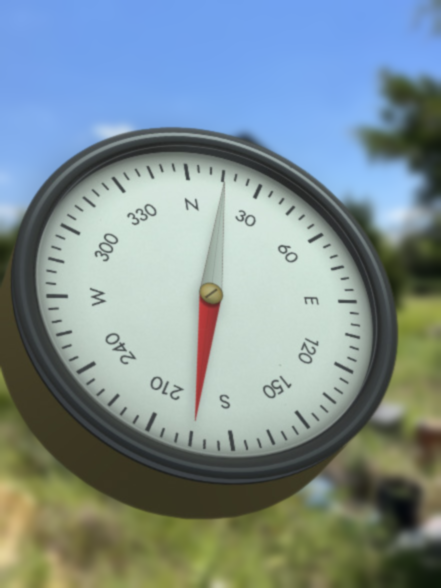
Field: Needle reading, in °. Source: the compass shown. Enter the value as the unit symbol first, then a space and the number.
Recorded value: ° 195
